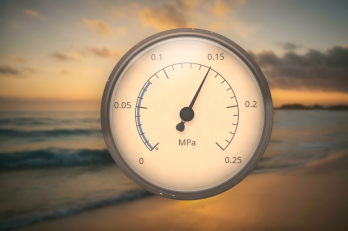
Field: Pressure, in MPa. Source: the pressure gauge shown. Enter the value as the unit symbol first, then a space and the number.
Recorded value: MPa 0.15
